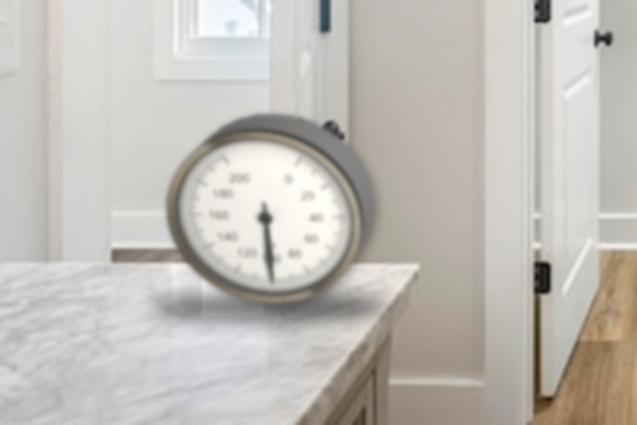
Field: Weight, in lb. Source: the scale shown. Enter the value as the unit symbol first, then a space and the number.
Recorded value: lb 100
